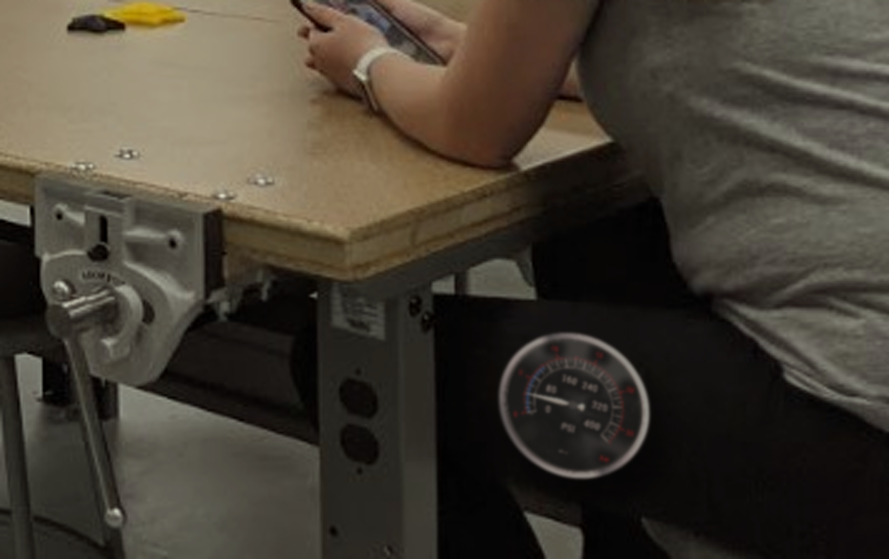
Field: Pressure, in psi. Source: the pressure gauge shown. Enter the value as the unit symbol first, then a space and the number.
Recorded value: psi 40
